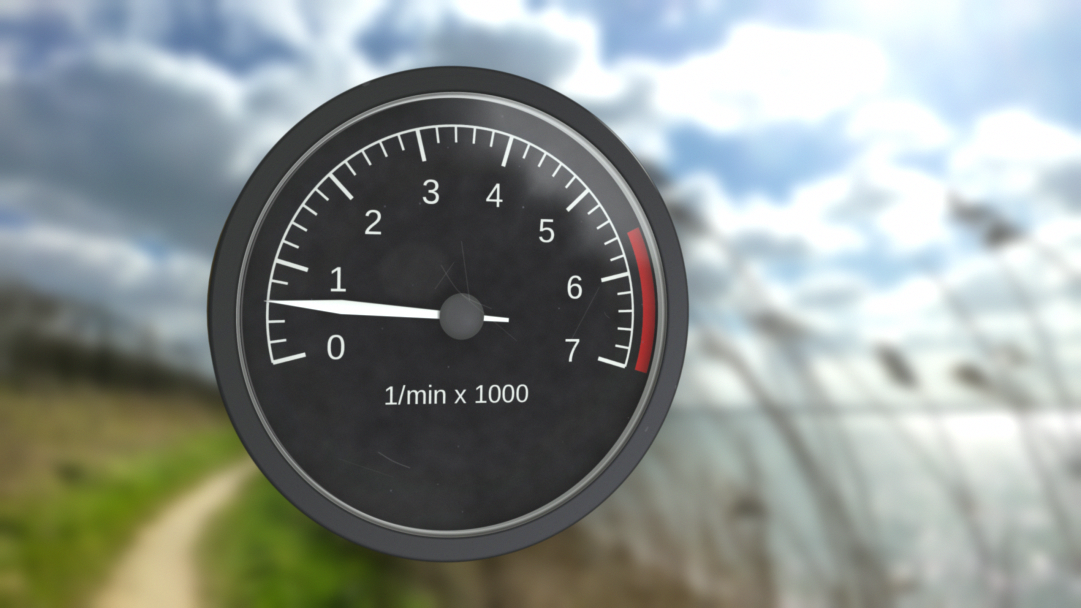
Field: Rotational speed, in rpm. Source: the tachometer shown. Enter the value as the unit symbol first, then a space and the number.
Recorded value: rpm 600
